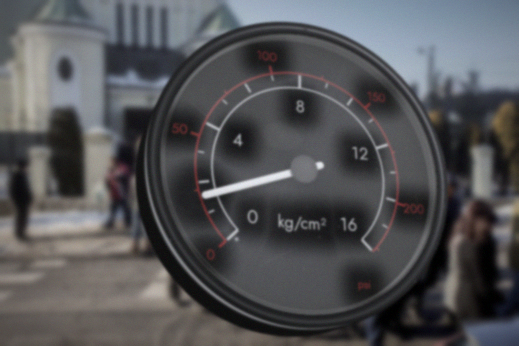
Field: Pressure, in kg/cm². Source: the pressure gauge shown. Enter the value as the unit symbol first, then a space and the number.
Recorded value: kg/cm² 1.5
